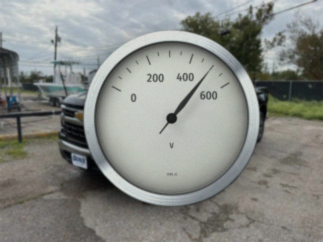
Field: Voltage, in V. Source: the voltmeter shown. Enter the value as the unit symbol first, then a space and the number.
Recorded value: V 500
